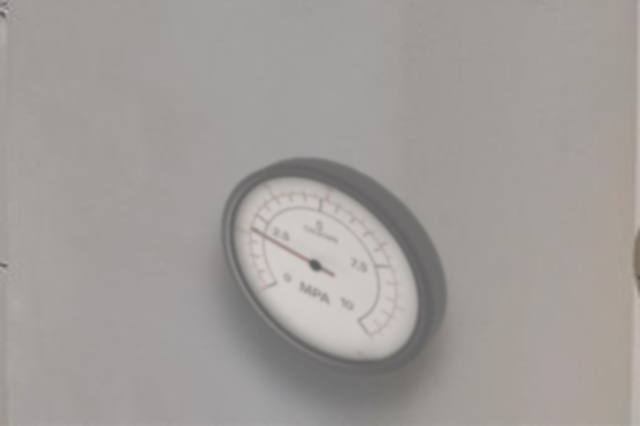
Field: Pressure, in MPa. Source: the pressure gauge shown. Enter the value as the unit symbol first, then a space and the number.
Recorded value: MPa 2
